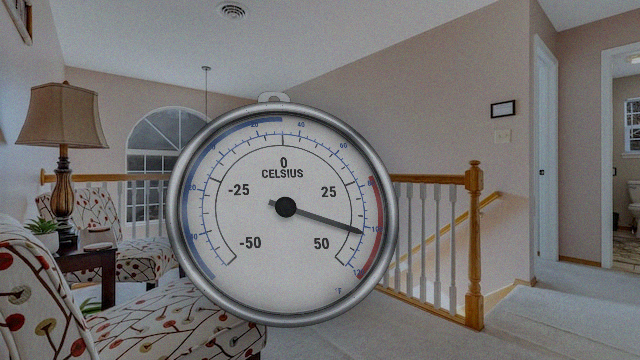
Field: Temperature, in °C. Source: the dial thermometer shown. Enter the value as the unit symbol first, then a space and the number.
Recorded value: °C 40
